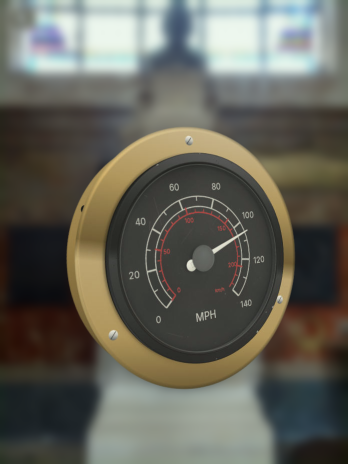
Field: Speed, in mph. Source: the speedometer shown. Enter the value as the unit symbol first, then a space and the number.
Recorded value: mph 105
